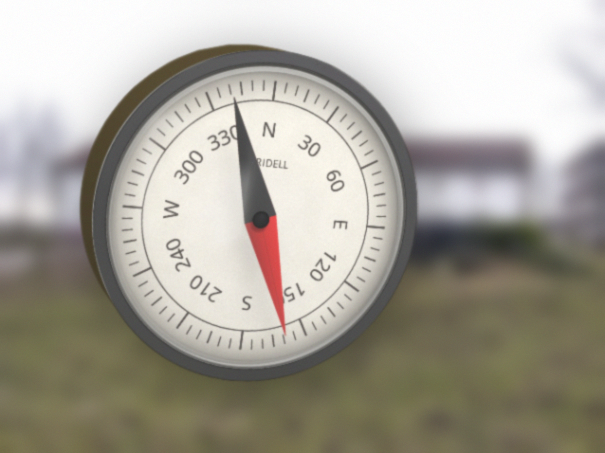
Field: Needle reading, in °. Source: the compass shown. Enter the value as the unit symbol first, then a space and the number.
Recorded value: ° 160
